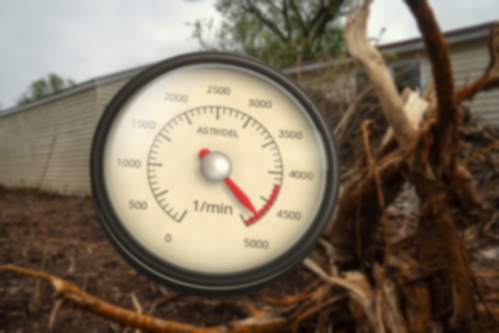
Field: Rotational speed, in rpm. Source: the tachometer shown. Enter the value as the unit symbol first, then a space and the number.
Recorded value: rpm 4800
